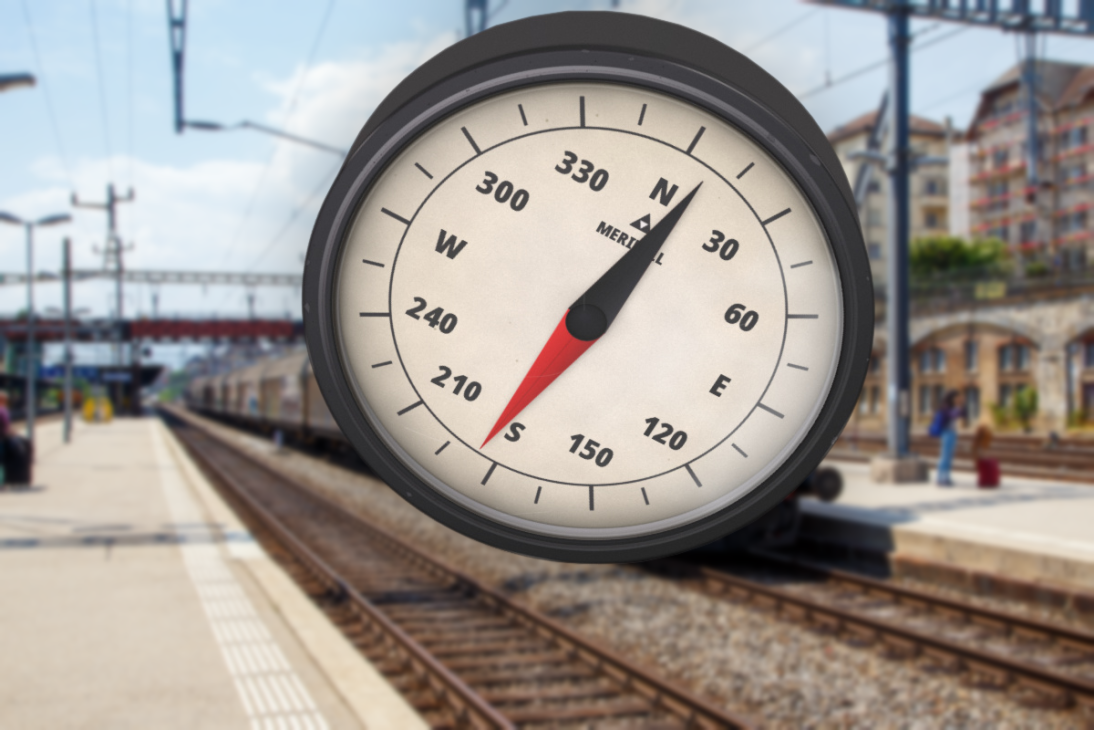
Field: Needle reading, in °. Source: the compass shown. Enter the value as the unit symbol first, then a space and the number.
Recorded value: ° 187.5
